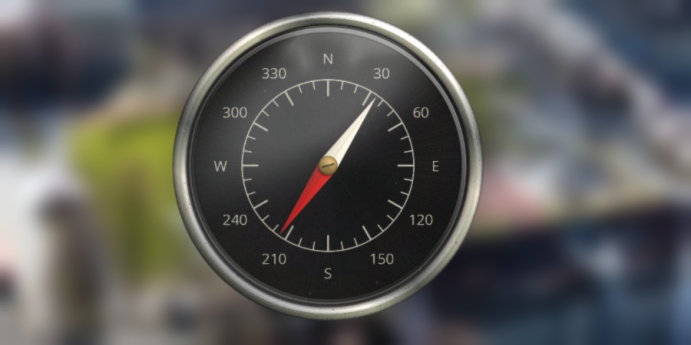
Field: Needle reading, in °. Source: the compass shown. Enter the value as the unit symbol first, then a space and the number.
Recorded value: ° 215
